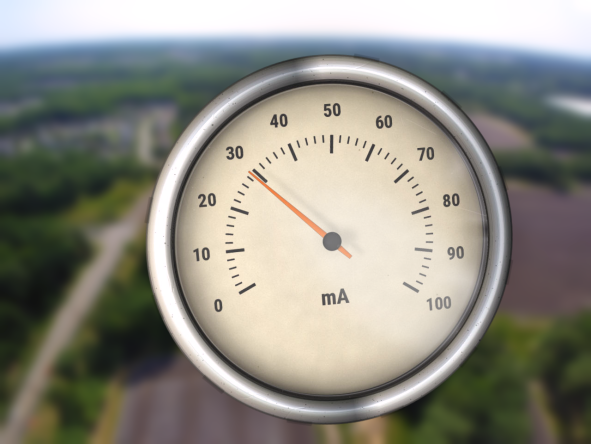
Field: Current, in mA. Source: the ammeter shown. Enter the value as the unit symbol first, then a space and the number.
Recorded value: mA 29
